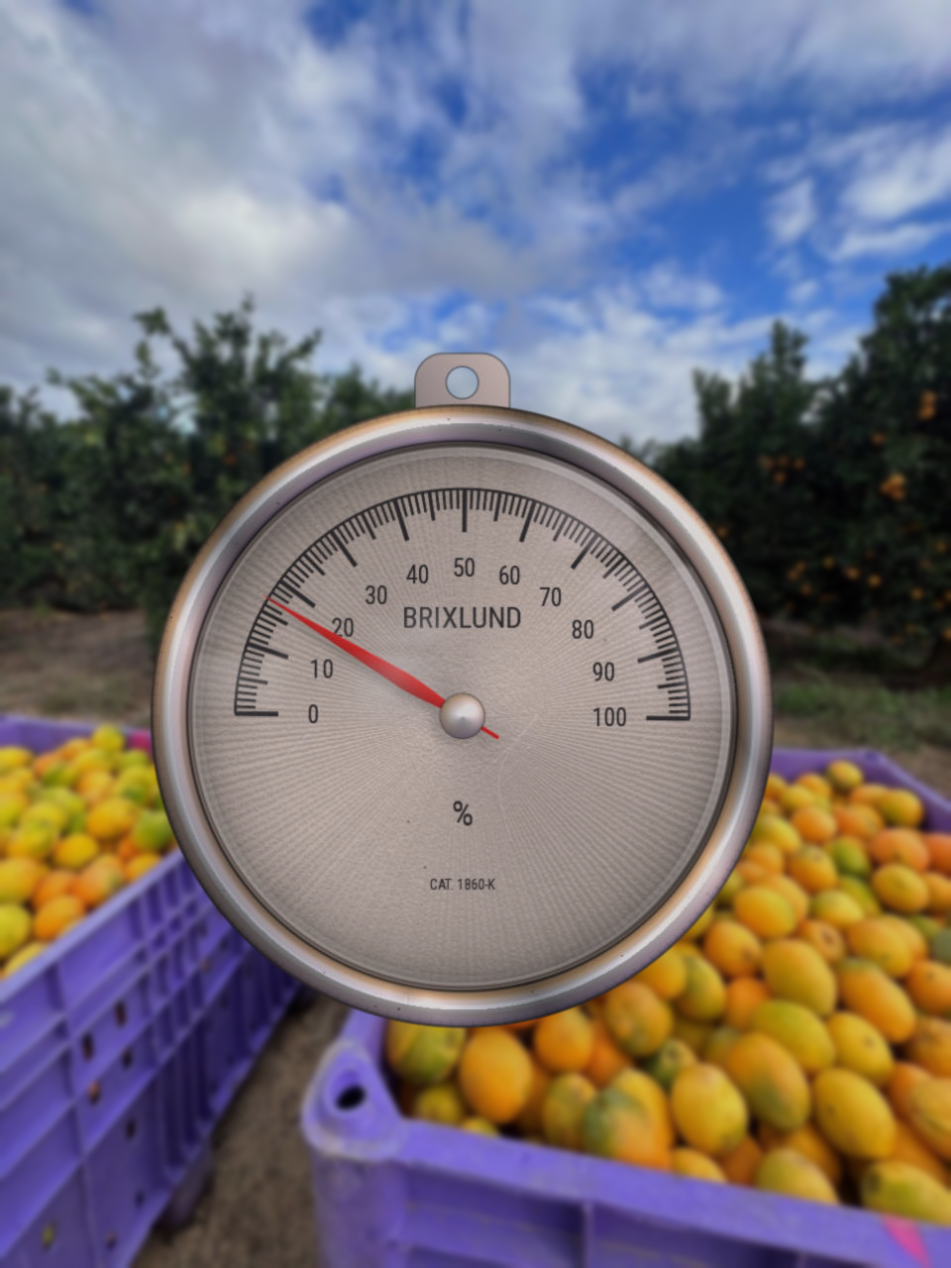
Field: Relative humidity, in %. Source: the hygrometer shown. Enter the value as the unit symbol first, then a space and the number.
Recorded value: % 17
